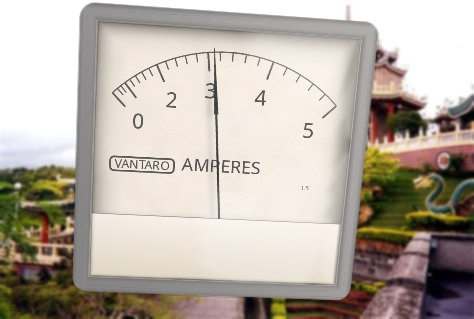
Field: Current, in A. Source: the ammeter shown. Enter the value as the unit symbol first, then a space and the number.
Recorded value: A 3.1
